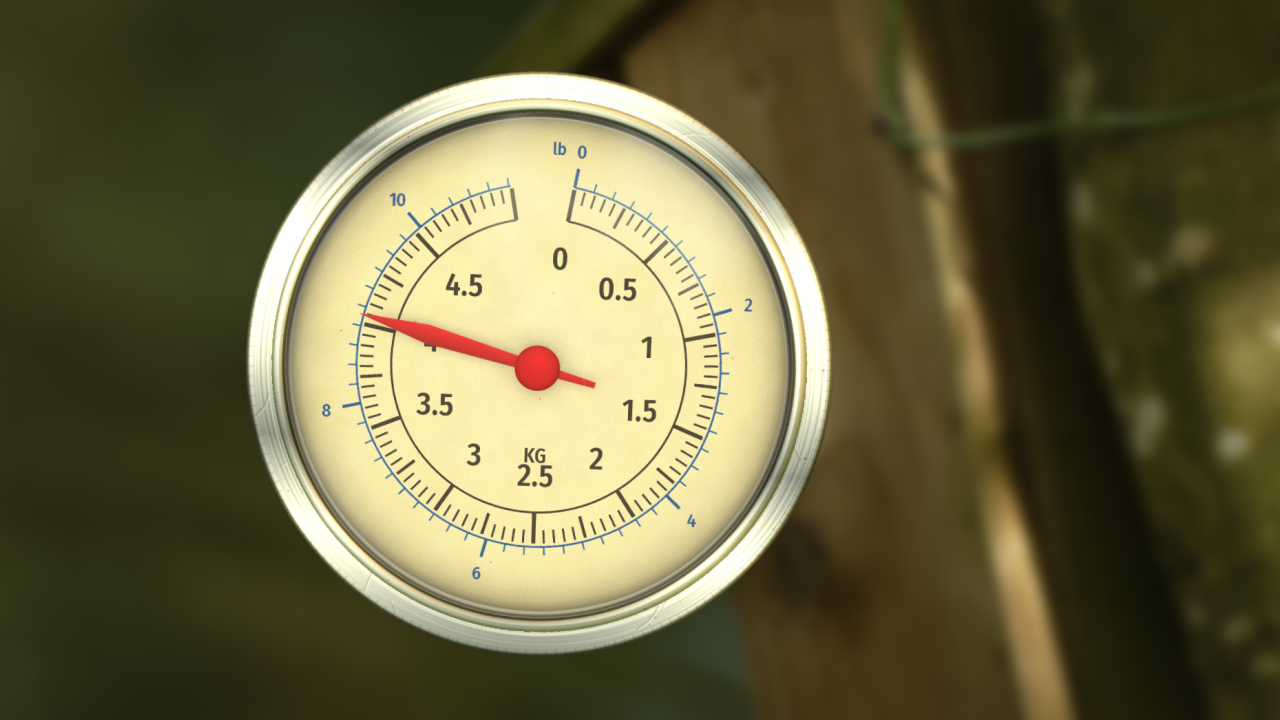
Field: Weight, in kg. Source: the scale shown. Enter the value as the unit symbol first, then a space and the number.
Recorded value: kg 4.05
